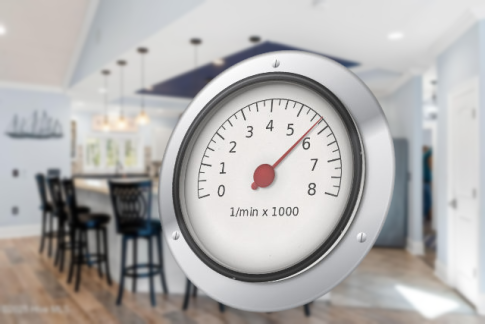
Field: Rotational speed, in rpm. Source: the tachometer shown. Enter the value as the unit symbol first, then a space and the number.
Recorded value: rpm 5750
